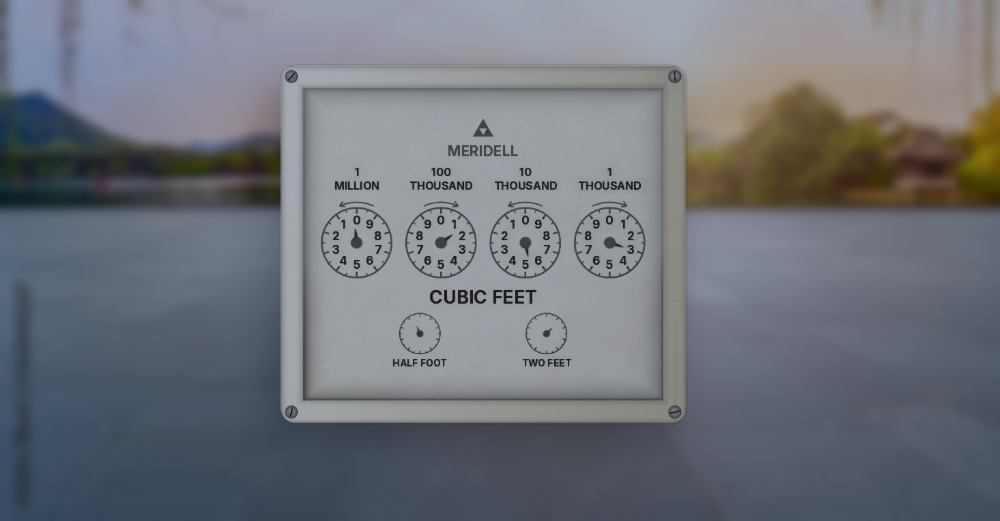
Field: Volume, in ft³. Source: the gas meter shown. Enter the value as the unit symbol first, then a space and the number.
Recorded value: ft³ 15300
